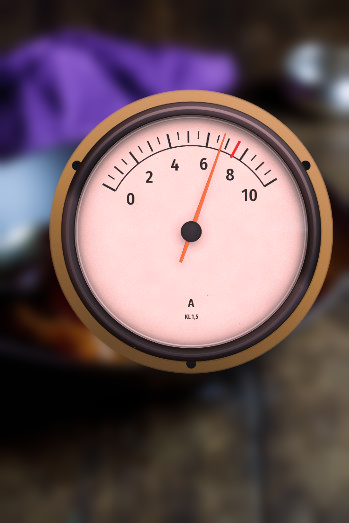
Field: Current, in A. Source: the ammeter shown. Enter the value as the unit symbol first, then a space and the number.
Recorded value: A 6.75
